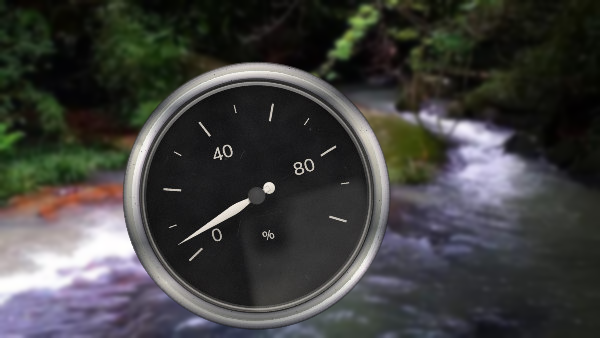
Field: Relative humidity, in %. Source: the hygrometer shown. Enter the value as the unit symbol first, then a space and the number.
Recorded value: % 5
